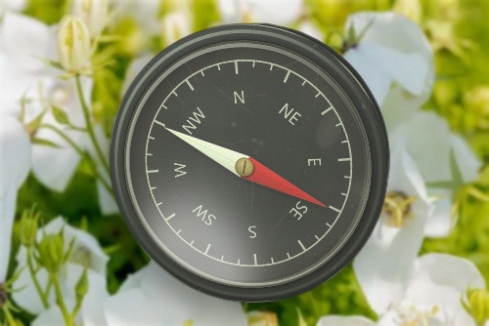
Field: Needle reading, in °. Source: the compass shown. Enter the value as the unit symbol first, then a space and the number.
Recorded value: ° 120
